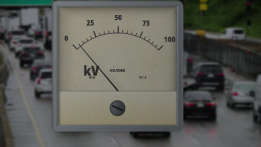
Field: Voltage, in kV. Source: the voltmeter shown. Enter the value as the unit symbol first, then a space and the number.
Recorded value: kV 5
